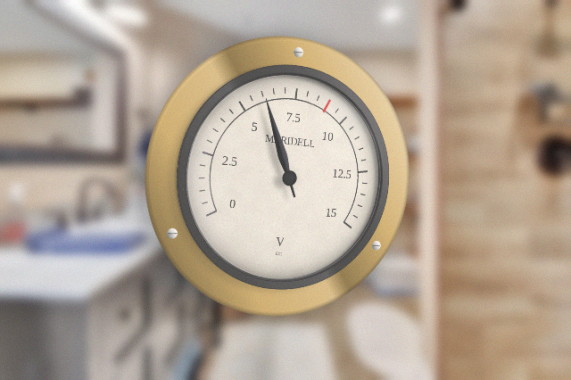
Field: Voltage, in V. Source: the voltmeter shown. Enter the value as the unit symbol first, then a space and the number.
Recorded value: V 6
